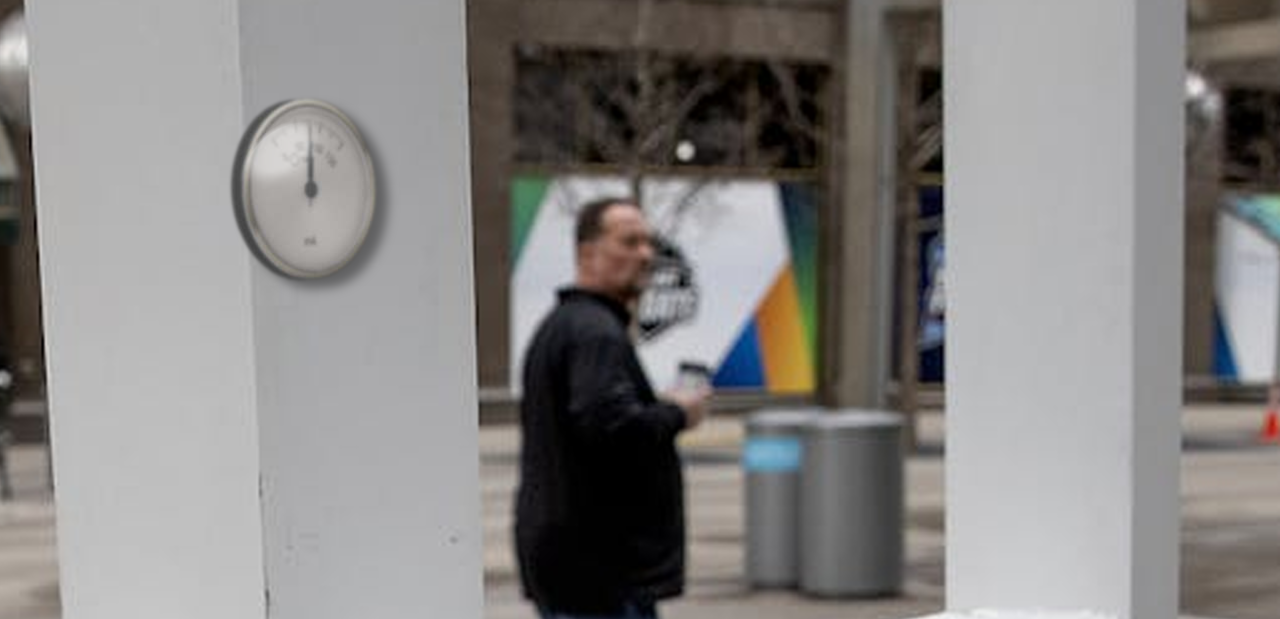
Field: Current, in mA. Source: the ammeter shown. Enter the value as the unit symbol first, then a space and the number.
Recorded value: mA 75
